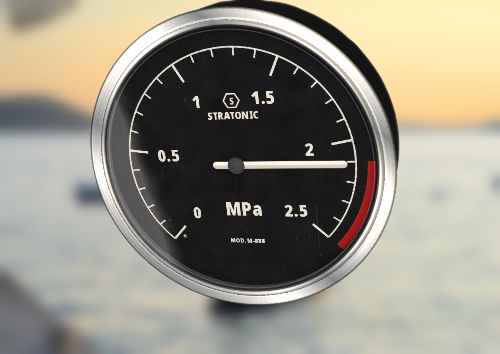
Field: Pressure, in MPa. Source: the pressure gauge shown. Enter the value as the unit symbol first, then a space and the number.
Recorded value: MPa 2.1
